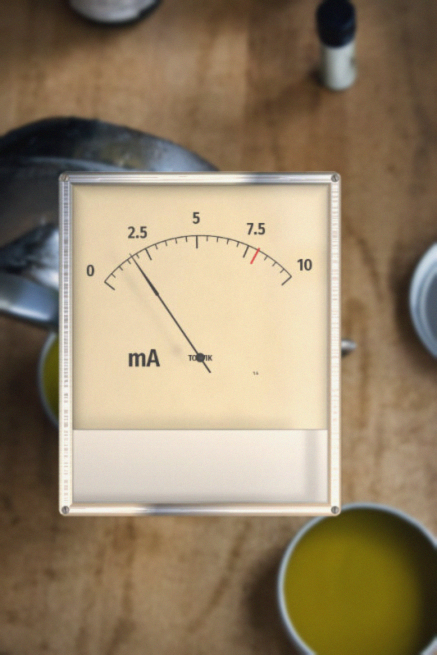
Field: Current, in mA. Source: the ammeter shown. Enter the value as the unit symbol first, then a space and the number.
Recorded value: mA 1.75
